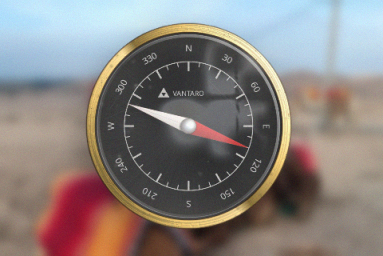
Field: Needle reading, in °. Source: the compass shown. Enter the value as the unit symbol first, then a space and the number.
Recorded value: ° 110
